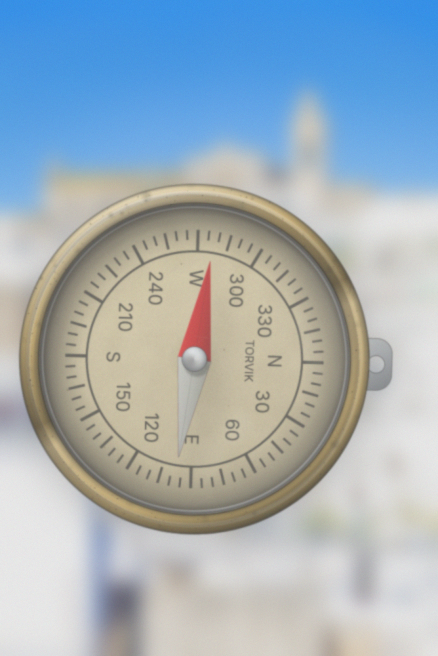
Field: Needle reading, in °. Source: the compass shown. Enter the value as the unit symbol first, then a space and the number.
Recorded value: ° 277.5
